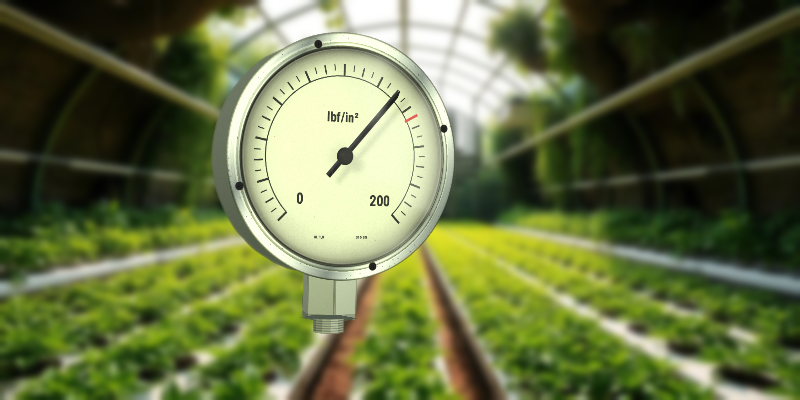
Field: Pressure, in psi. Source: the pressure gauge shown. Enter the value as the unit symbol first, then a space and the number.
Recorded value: psi 130
